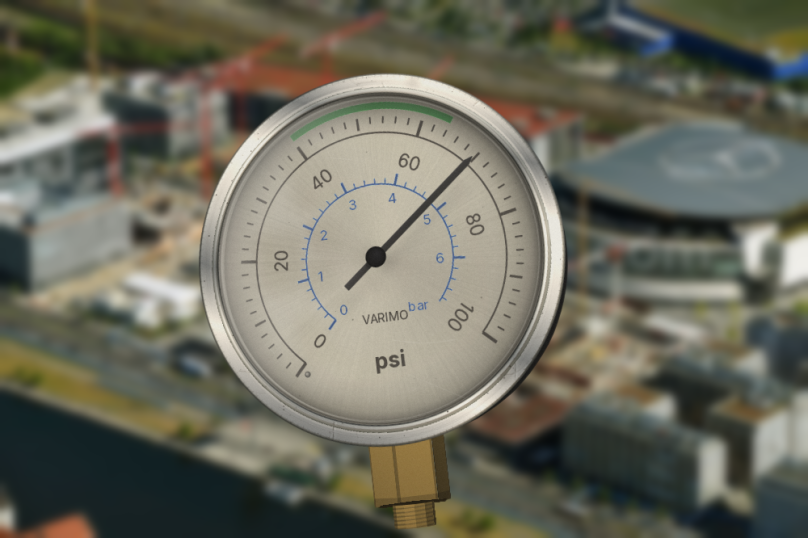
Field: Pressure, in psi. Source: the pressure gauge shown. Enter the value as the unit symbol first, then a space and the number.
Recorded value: psi 70
